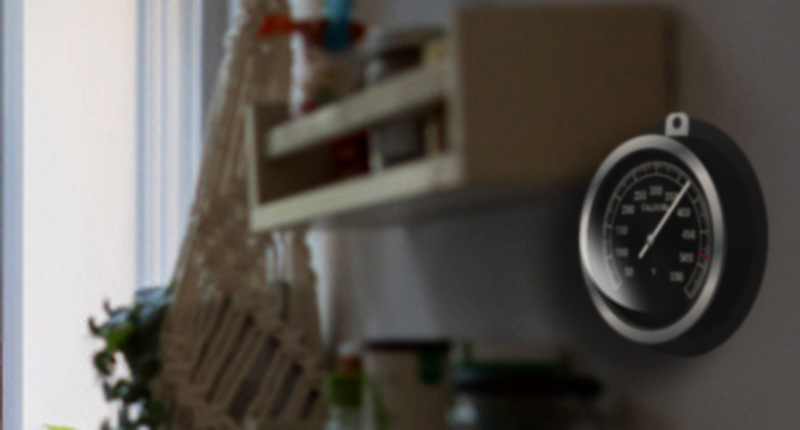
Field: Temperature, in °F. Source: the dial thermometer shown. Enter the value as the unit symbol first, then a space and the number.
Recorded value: °F 375
